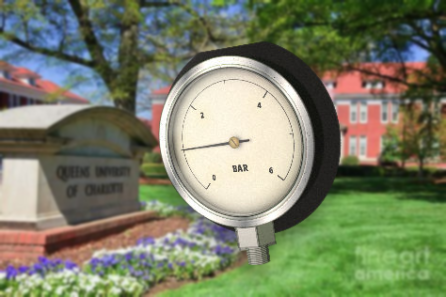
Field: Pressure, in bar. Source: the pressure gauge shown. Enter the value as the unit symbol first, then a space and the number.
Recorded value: bar 1
